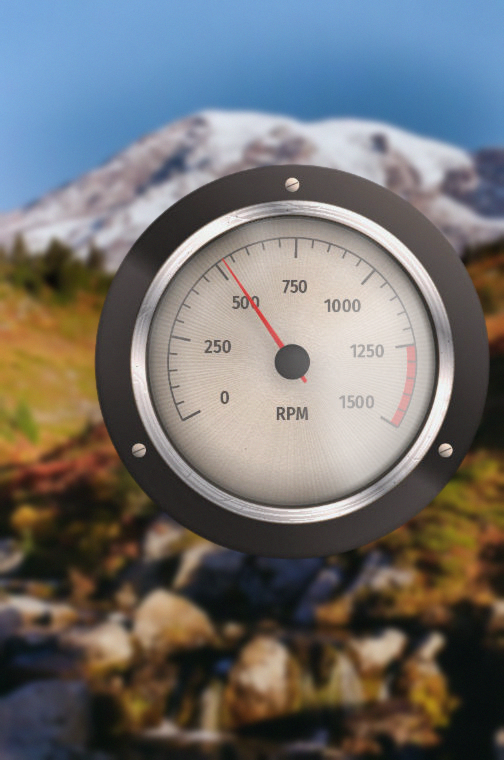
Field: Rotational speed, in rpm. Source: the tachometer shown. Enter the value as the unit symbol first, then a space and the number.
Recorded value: rpm 525
